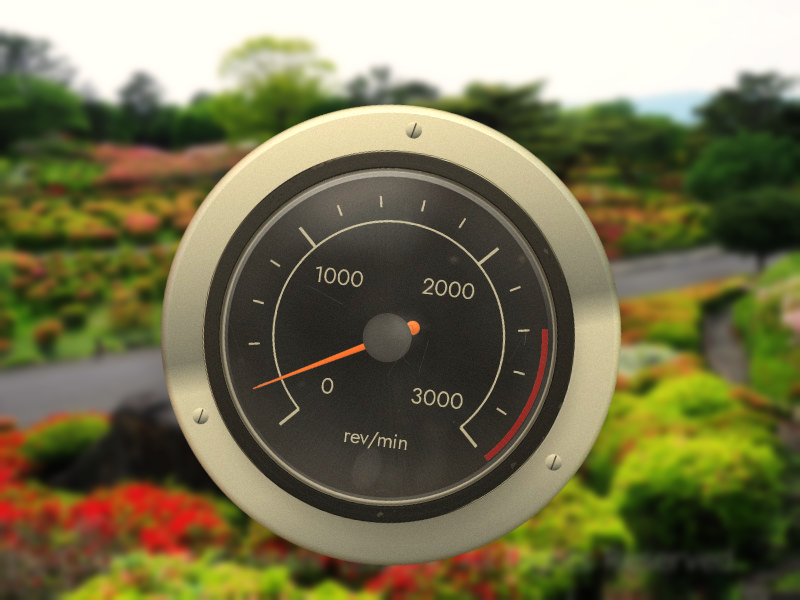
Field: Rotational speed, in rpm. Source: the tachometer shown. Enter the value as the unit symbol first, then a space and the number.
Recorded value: rpm 200
